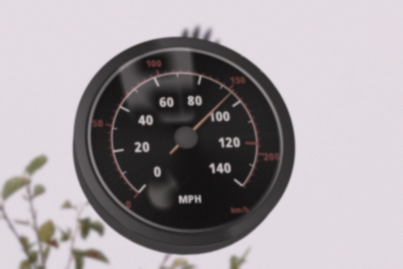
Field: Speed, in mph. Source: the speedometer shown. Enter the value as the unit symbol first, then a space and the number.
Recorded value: mph 95
